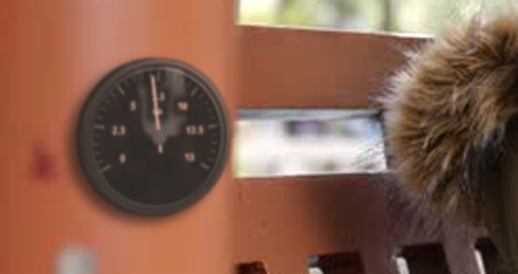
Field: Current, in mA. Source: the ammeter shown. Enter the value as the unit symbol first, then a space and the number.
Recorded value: mA 7
